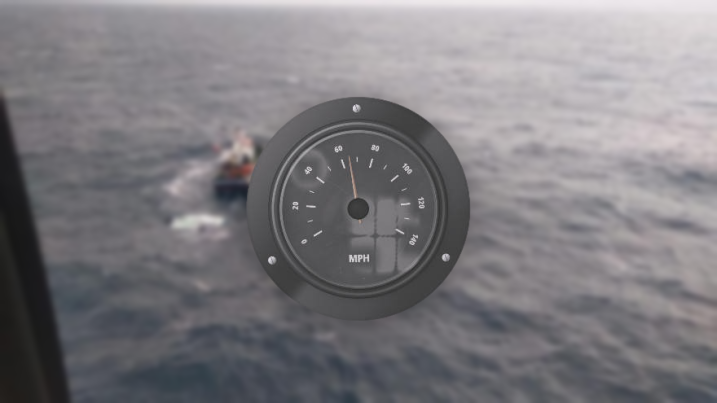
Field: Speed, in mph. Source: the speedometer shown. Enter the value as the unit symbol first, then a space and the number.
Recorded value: mph 65
